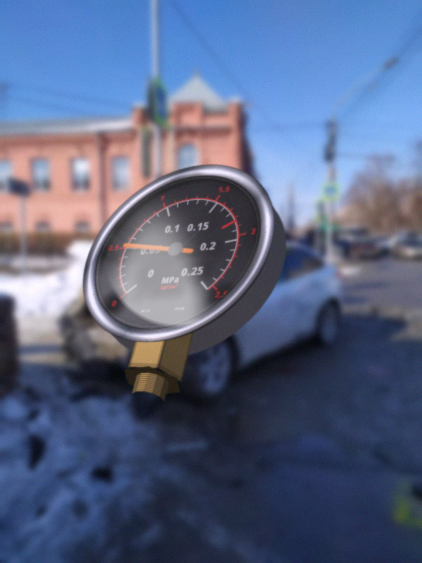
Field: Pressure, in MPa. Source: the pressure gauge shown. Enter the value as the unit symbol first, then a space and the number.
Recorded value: MPa 0.05
